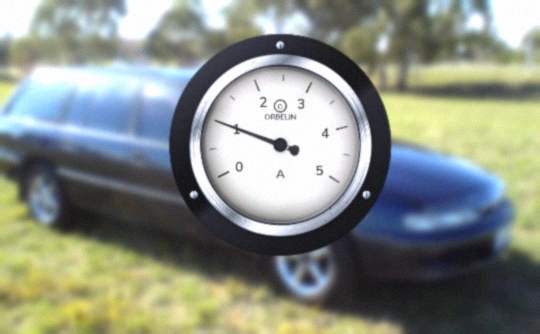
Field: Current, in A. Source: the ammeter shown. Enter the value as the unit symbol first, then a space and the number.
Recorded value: A 1
